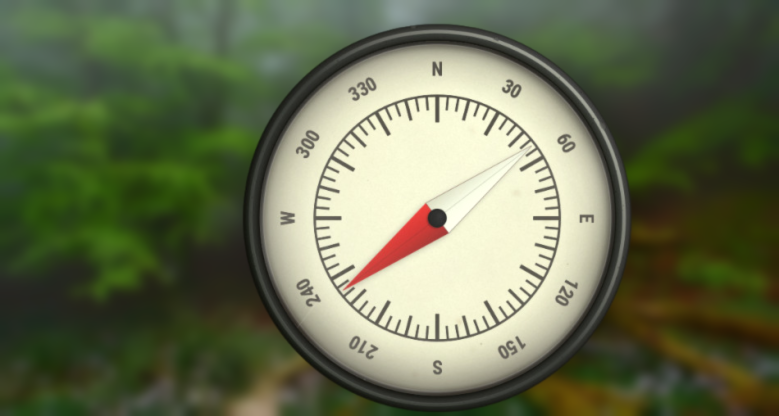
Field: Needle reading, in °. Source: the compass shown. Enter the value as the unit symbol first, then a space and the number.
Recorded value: ° 232.5
